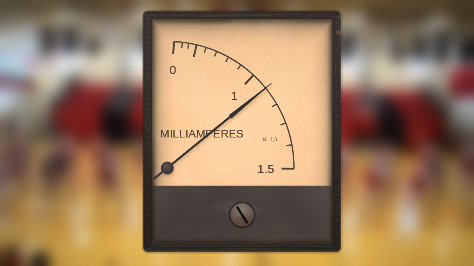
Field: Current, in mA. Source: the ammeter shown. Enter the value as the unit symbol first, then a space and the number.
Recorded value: mA 1.1
